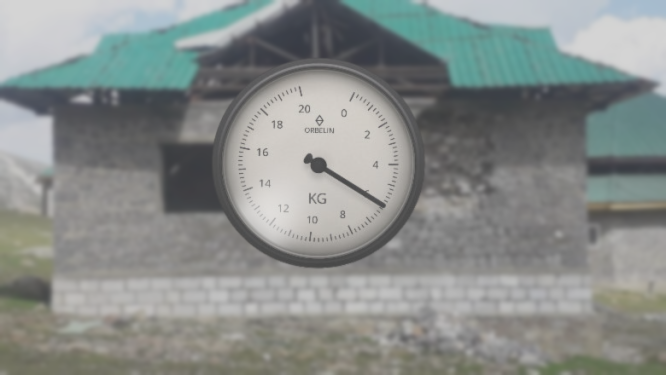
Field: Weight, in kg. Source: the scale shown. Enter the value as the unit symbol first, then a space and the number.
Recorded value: kg 6
